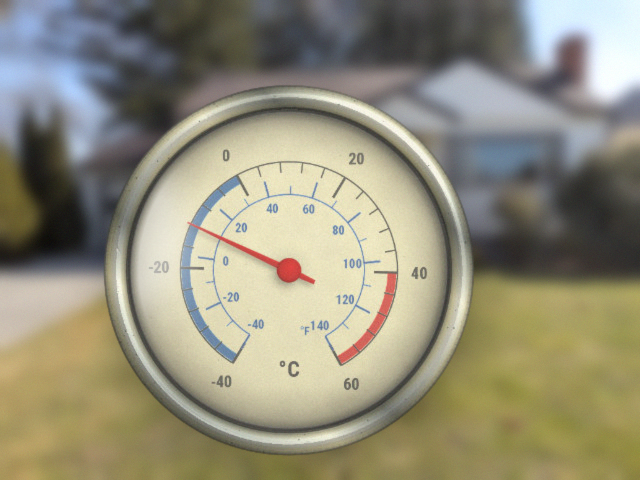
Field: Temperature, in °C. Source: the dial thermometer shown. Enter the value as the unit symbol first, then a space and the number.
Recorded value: °C -12
